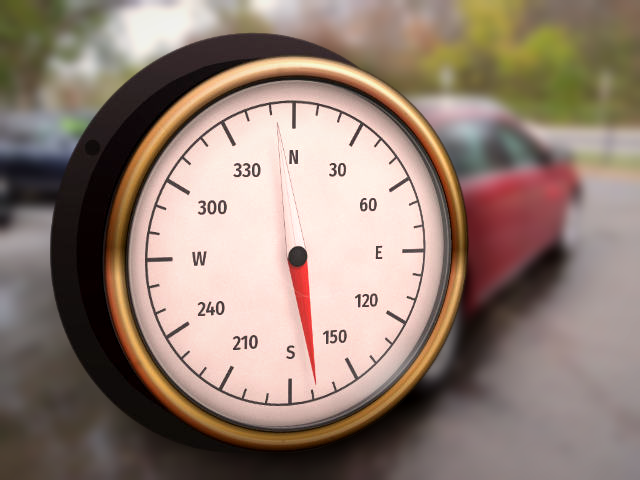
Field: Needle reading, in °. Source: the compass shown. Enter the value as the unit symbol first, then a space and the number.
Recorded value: ° 170
